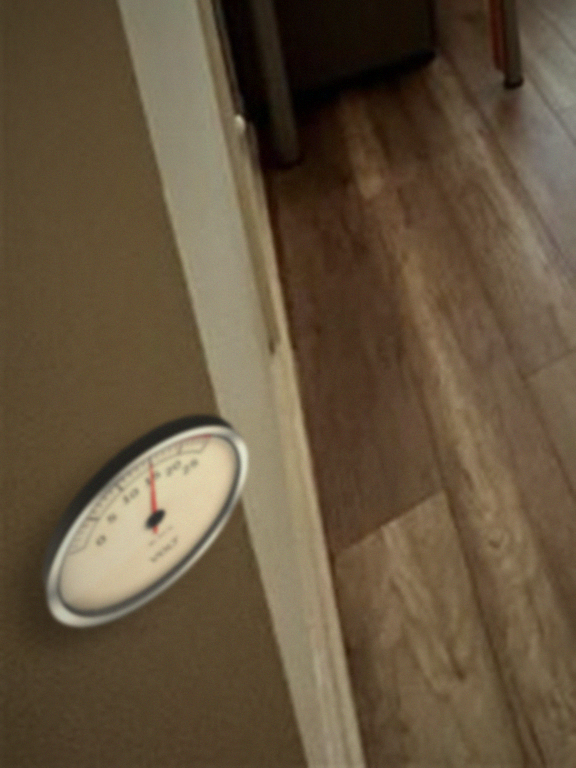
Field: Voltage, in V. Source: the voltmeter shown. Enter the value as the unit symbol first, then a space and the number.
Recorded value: V 15
